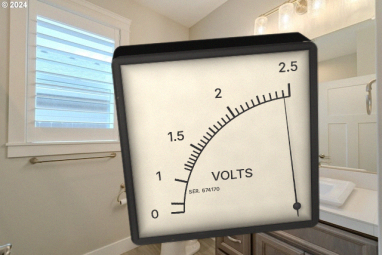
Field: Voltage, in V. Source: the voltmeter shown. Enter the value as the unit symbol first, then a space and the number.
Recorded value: V 2.45
